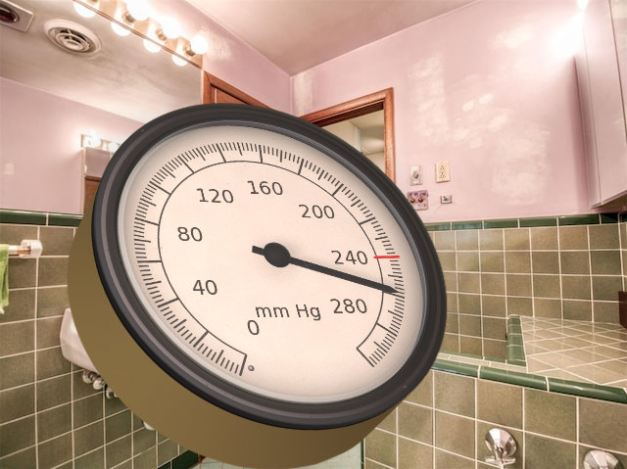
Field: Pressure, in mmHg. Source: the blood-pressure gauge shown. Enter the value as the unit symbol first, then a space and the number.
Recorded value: mmHg 260
